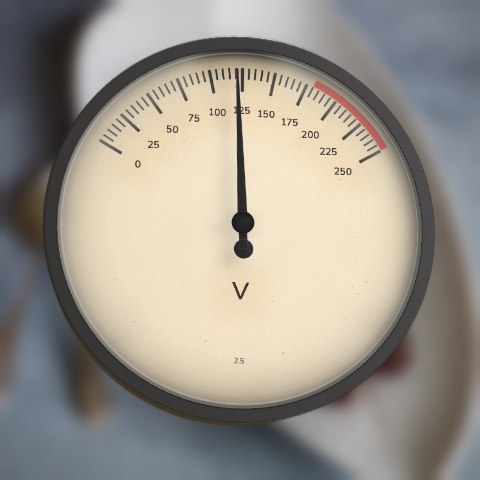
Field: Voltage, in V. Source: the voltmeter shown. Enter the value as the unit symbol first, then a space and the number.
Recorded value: V 120
